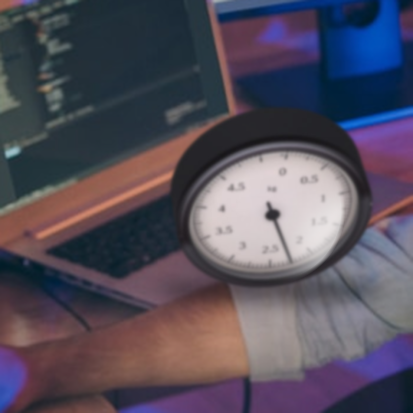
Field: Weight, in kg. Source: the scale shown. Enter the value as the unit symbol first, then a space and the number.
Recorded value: kg 2.25
